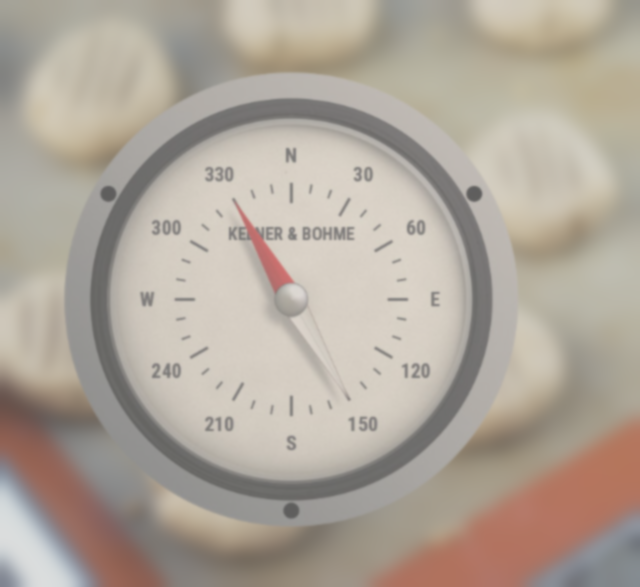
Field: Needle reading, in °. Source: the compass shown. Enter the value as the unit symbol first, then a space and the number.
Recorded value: ° 330
